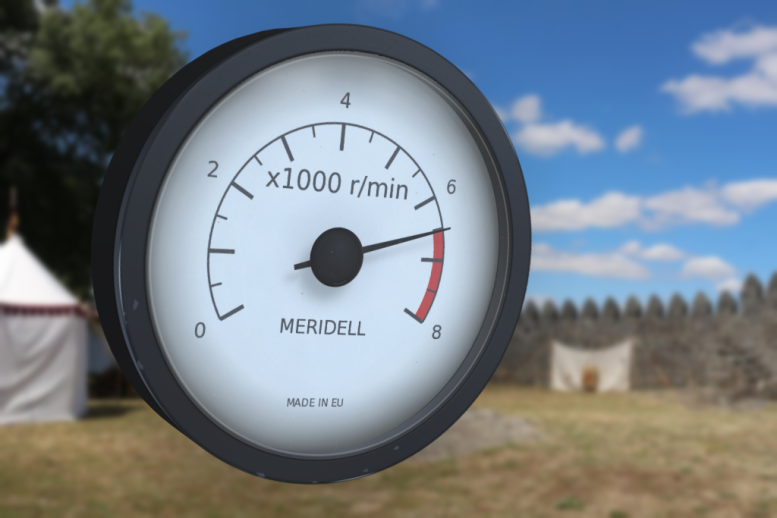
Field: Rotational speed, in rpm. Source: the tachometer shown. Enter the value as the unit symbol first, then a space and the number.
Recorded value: rpm 6500
